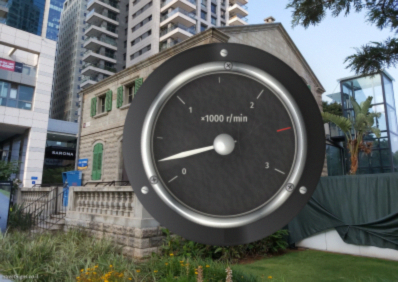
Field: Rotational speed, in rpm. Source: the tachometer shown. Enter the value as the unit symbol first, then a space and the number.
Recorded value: rpm 250
